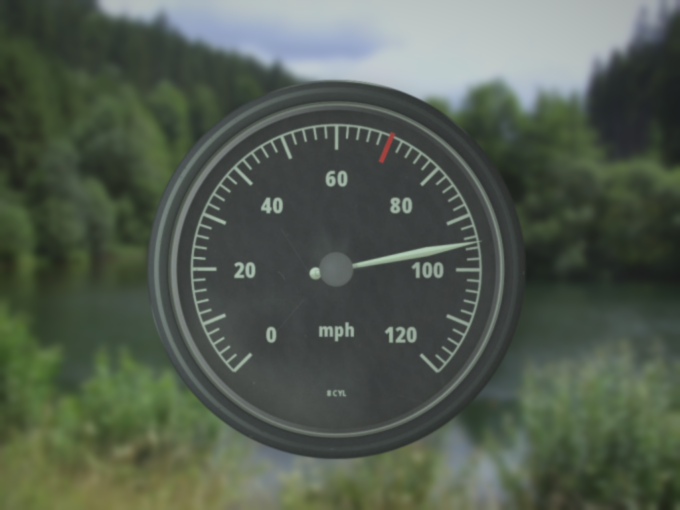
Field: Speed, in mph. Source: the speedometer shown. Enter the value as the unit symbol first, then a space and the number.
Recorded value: mph 95
